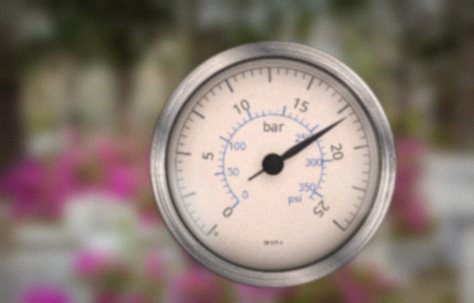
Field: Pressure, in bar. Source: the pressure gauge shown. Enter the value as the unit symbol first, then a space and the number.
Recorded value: bar 18
